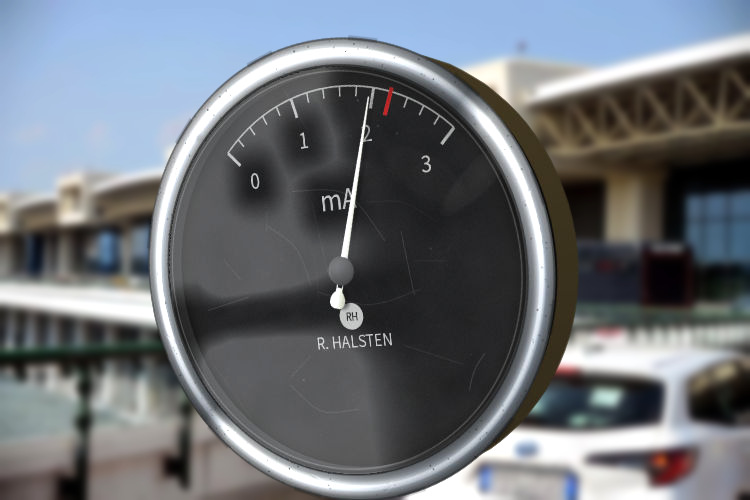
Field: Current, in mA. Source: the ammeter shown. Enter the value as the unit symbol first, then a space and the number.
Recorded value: mA 2
